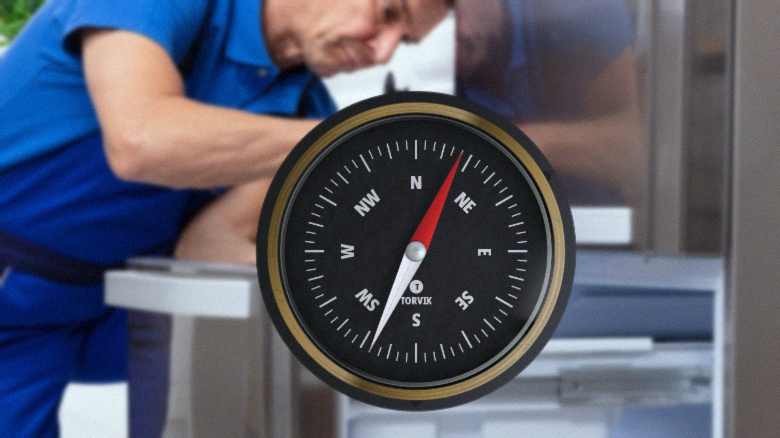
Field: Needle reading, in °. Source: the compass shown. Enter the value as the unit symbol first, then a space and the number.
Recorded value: ° 25
